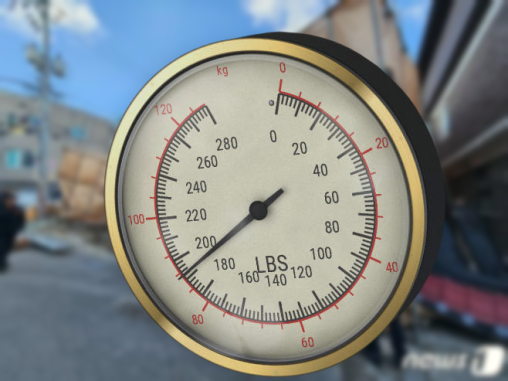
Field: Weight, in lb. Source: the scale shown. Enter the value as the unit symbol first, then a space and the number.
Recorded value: lb 192
